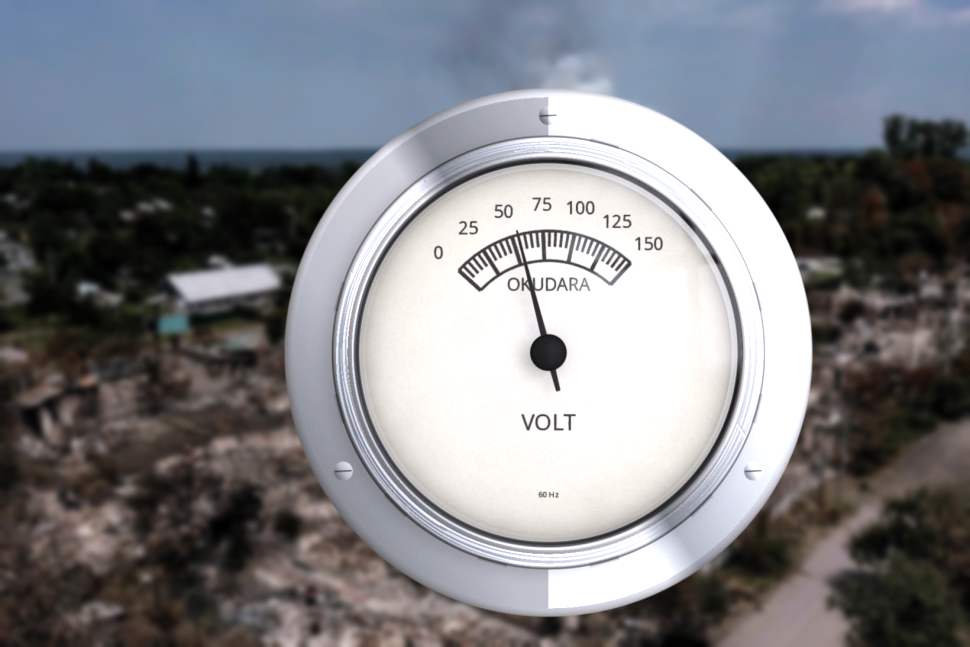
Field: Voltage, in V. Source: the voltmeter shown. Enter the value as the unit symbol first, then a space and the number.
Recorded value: V 55
